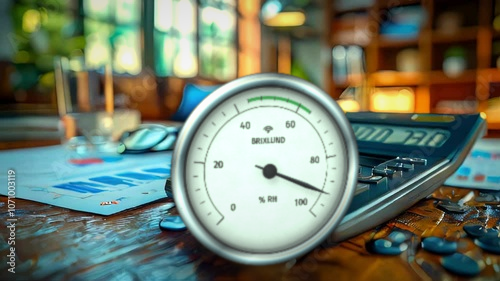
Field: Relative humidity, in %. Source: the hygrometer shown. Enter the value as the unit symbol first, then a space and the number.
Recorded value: % 92
